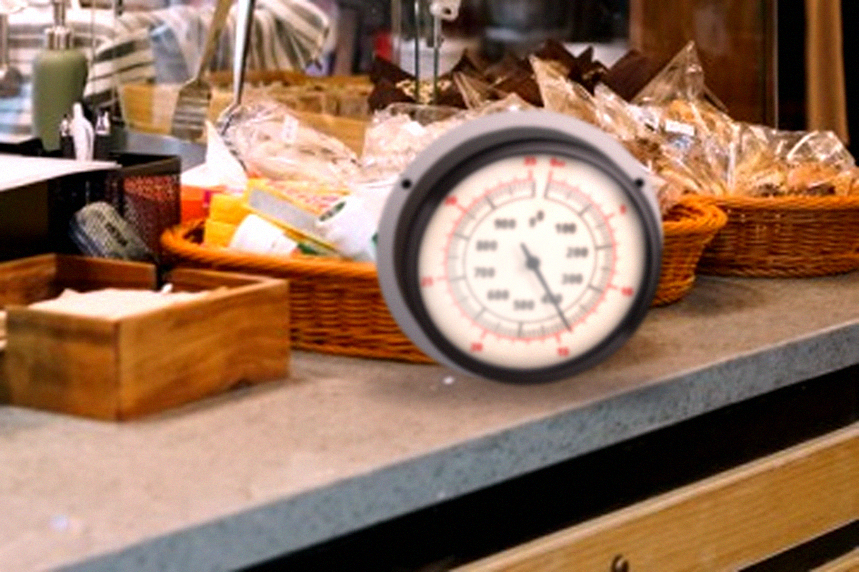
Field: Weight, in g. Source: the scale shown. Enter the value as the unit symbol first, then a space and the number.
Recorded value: g 400
